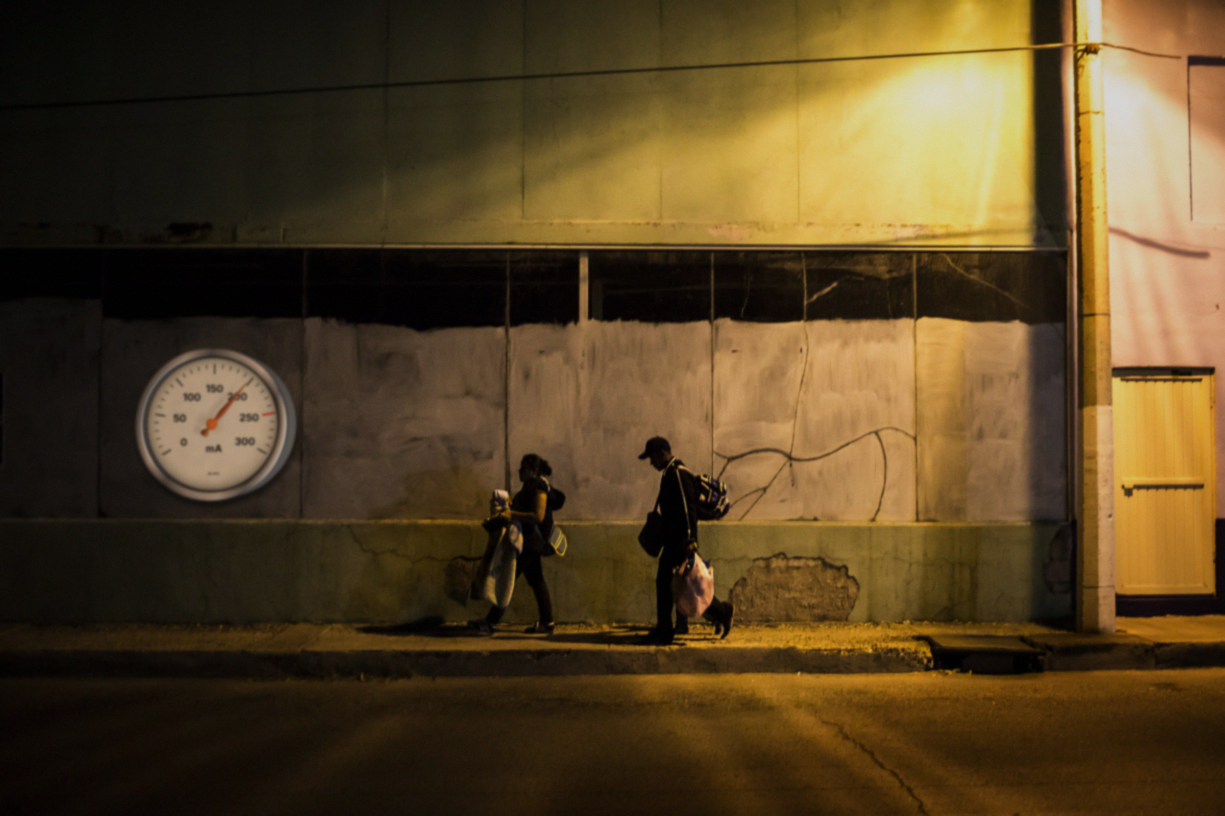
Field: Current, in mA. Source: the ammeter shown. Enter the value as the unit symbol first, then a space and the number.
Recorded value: mA 200
